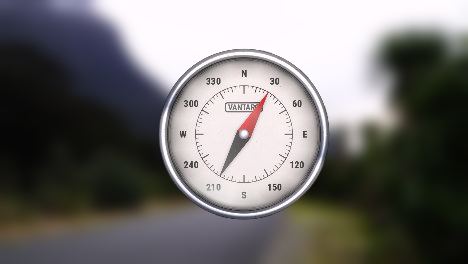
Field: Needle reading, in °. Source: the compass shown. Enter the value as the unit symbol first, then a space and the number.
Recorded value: ° 30
